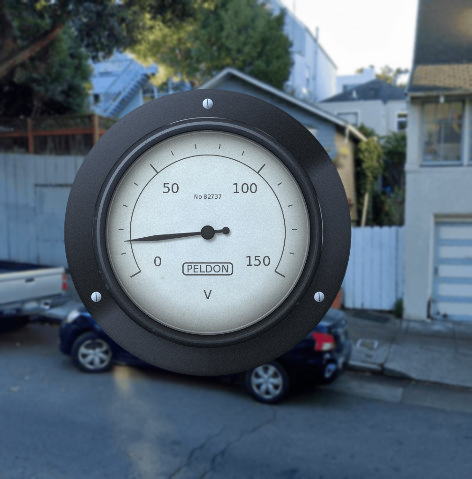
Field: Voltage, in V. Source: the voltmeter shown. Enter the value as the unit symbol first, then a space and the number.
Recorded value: V 15
